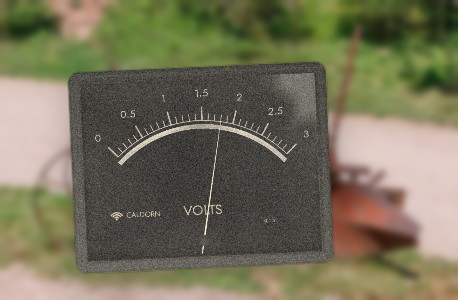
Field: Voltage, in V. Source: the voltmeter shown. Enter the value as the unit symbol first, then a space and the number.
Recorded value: V 1.8
